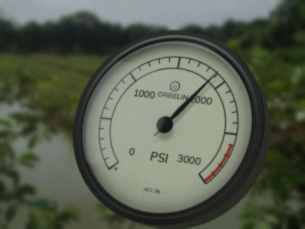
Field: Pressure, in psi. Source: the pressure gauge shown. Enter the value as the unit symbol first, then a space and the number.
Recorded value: psi 1900
